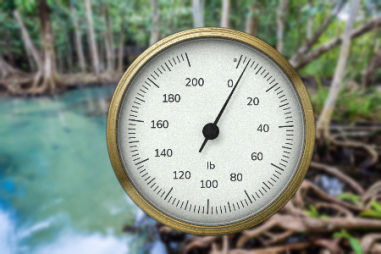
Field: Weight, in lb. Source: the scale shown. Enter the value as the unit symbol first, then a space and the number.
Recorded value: lb 4
